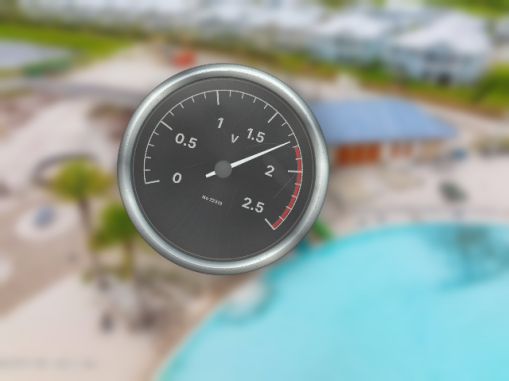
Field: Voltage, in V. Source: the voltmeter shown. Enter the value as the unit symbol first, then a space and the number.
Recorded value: V 1.75
